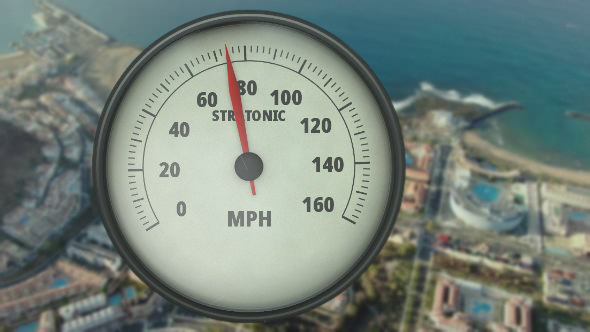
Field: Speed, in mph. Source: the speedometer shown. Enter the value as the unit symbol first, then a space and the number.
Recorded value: mph 74
